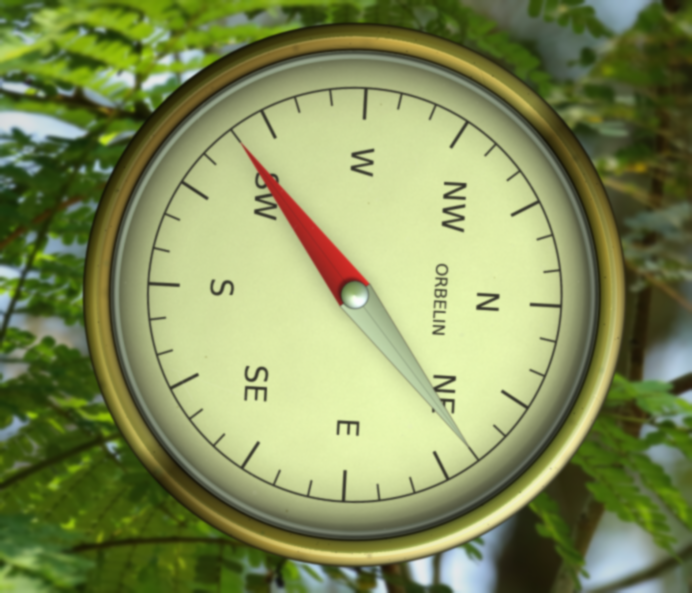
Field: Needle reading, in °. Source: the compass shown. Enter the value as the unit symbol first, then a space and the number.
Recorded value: ° 230
